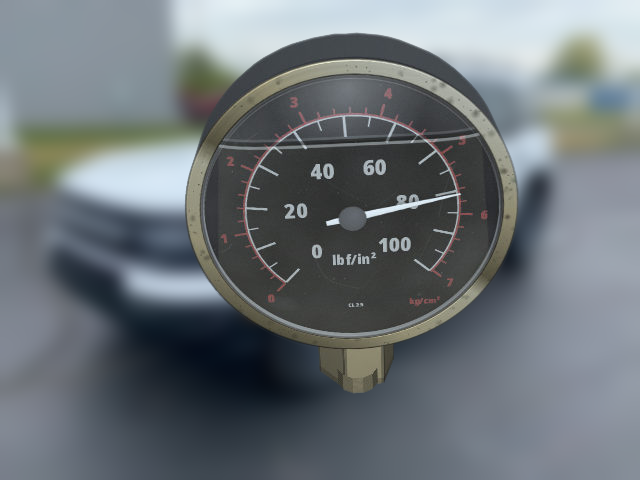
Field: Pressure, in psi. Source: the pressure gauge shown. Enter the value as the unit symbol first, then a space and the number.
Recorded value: psi 80
